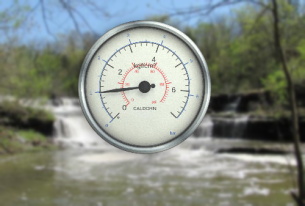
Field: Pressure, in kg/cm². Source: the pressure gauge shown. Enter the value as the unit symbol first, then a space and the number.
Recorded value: kg/cm² 1
